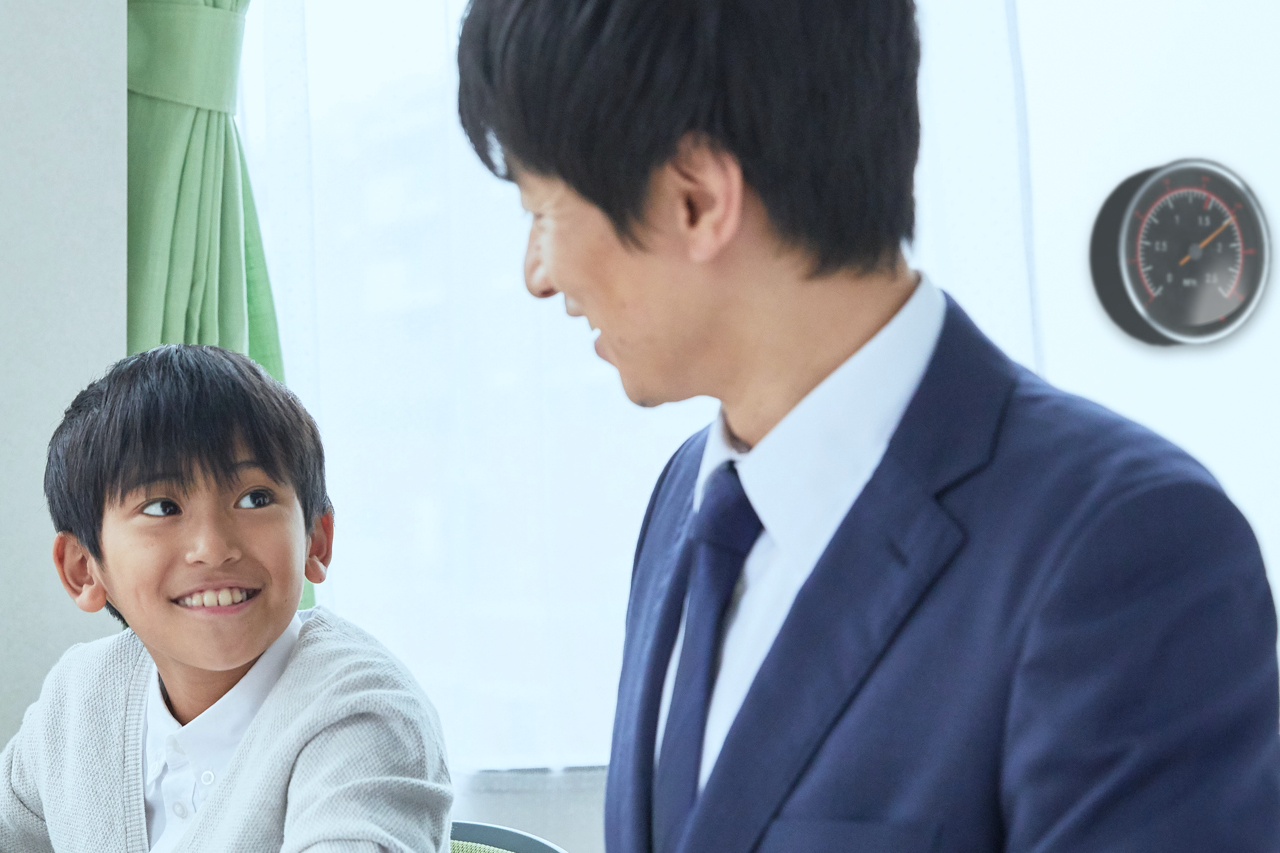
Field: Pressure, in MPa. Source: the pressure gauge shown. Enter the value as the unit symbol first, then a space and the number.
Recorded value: MPa 1.75
